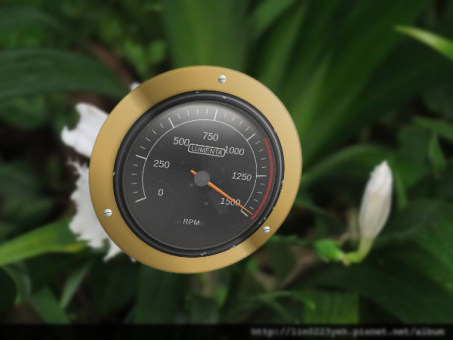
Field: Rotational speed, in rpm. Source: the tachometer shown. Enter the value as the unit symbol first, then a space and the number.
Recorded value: rpm 1475
